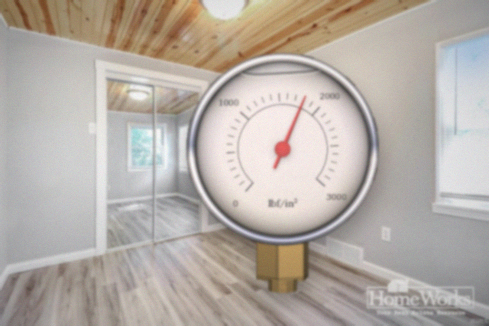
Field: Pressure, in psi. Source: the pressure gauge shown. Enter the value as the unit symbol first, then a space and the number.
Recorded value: psi 1800
